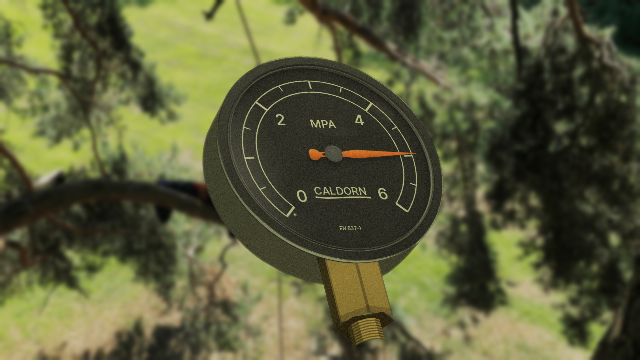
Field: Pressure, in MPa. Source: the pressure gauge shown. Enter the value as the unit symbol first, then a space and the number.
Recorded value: MPa 5
